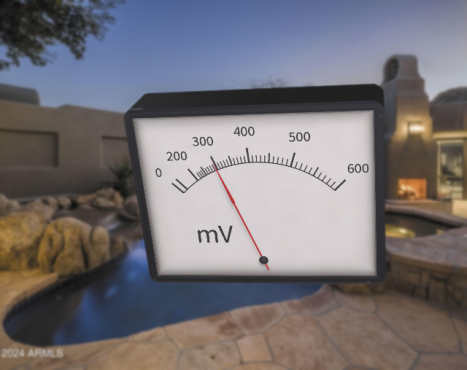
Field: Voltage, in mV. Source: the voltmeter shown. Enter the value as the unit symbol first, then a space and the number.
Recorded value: mV 300
